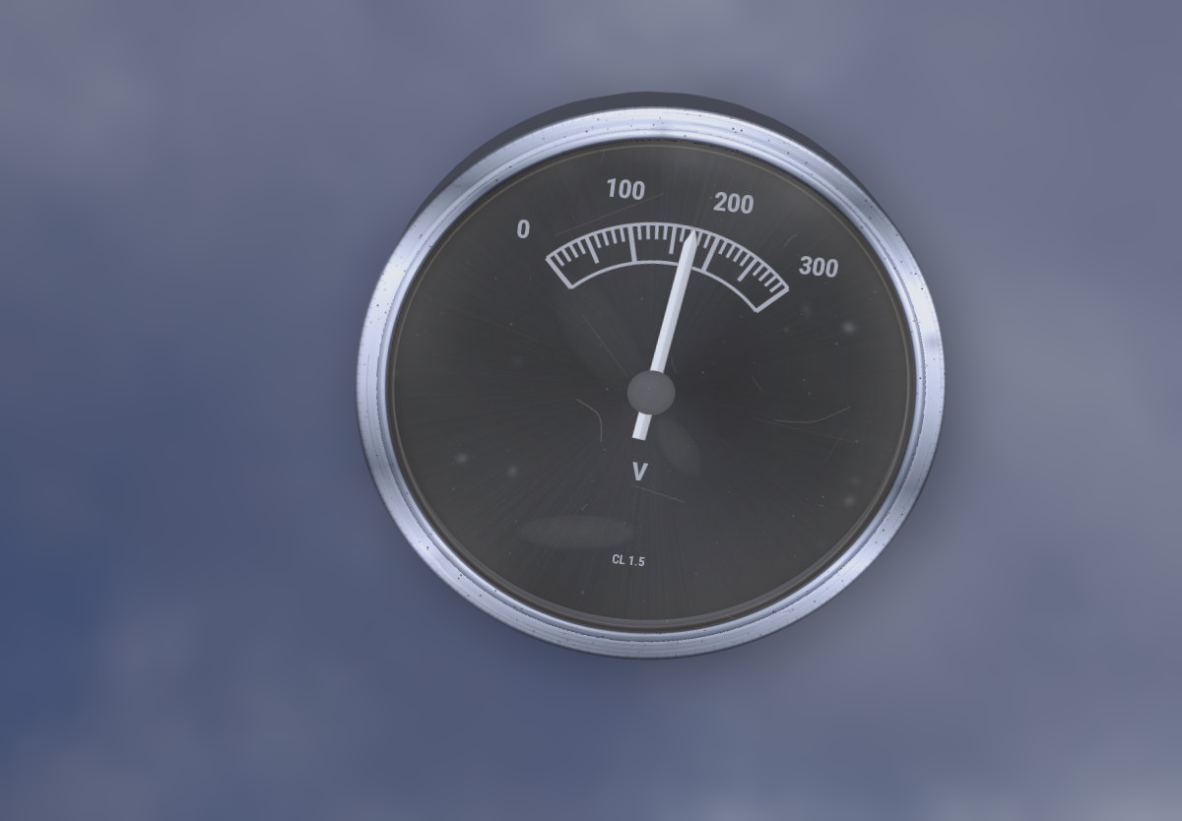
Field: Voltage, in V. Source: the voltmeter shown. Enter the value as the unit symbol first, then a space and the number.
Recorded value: V 170
